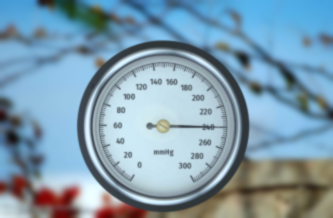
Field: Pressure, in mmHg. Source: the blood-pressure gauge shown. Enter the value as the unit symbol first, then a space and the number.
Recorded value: mmHg 240
